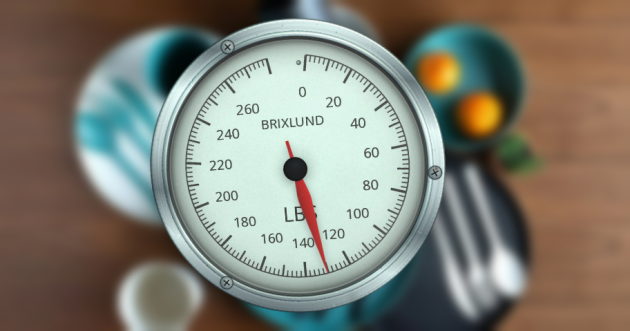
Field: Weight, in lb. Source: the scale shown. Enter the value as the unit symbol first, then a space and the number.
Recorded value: lb 130
